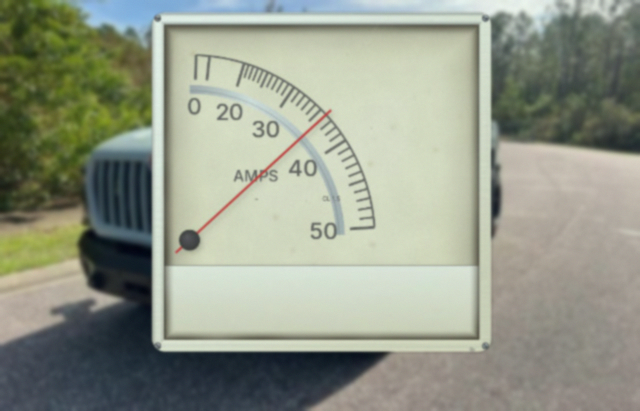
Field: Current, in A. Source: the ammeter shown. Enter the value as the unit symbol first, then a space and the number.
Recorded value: A 36
